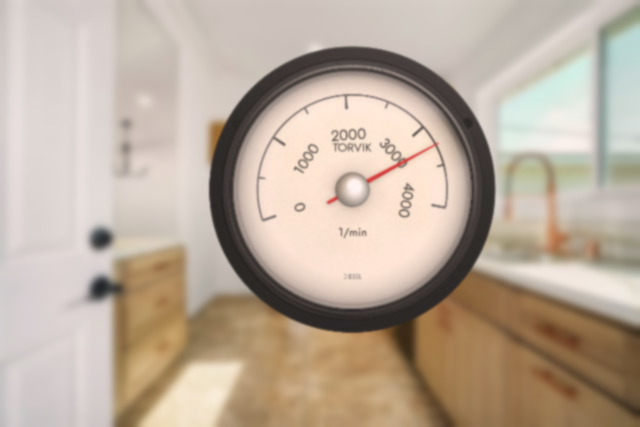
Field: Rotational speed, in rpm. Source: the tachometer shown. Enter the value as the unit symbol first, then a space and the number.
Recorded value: rpm 3250
